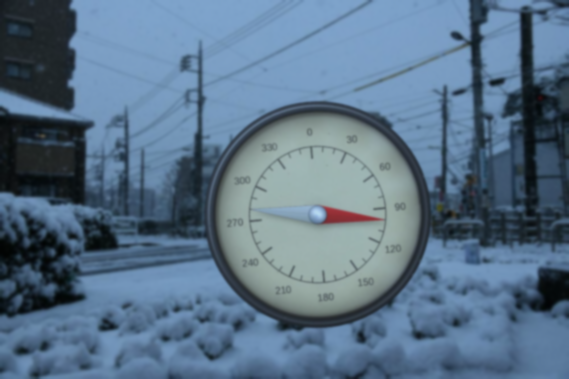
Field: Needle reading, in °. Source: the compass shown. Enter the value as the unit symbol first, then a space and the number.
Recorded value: ° 100
